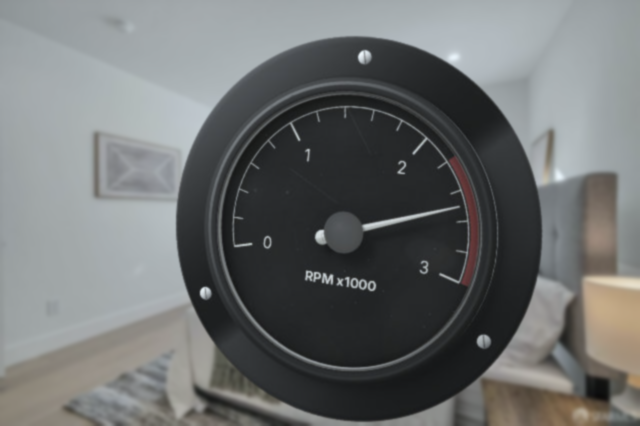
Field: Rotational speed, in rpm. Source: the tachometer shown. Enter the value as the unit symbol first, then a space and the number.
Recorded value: rpm 2500
